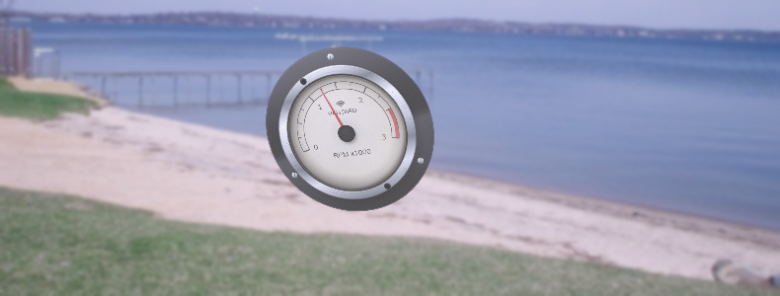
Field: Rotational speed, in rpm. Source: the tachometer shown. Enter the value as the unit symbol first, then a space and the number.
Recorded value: rpm 1250
